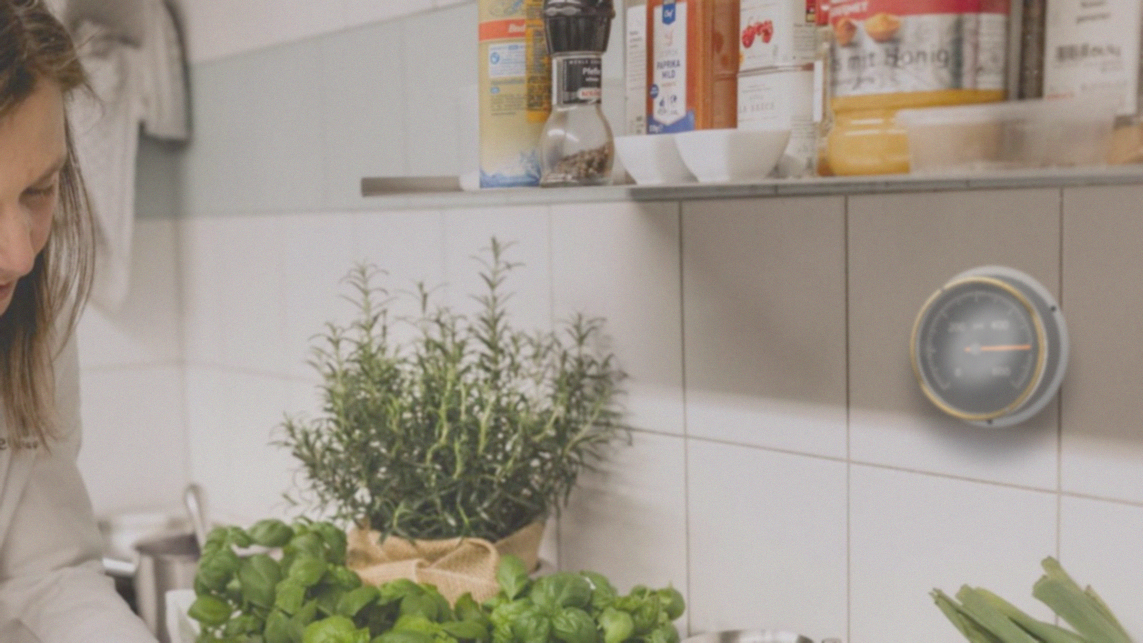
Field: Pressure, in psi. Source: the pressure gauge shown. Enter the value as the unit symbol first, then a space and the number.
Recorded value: psi 500
